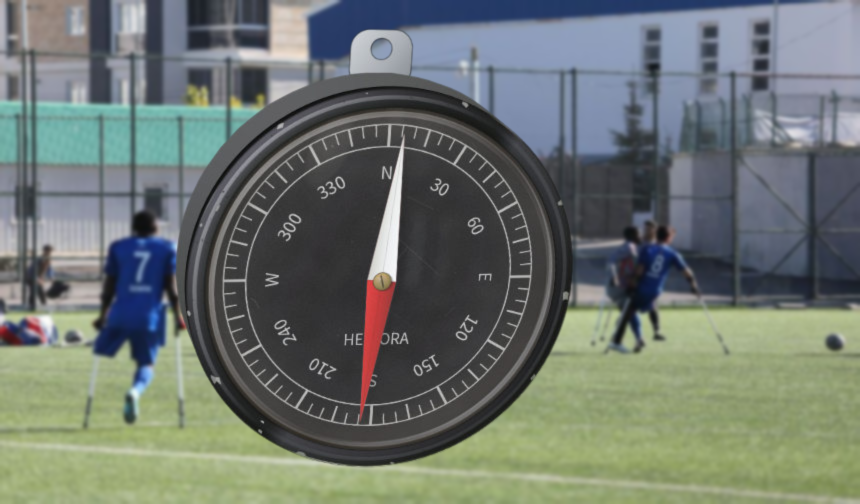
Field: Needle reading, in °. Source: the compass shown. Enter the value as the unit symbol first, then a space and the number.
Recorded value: ° 185
